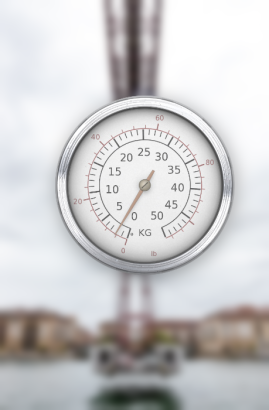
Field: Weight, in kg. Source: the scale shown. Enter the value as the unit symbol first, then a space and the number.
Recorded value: kg 2
